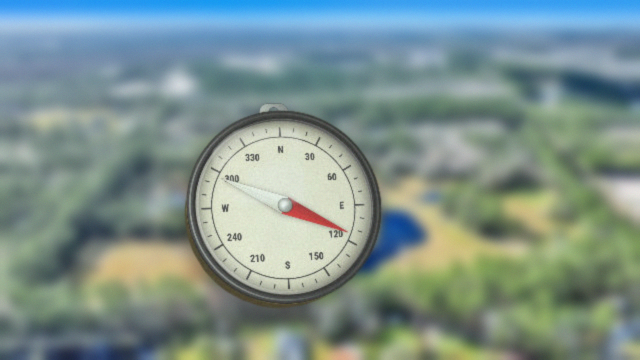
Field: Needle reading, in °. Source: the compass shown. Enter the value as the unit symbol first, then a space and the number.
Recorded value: ° 115
